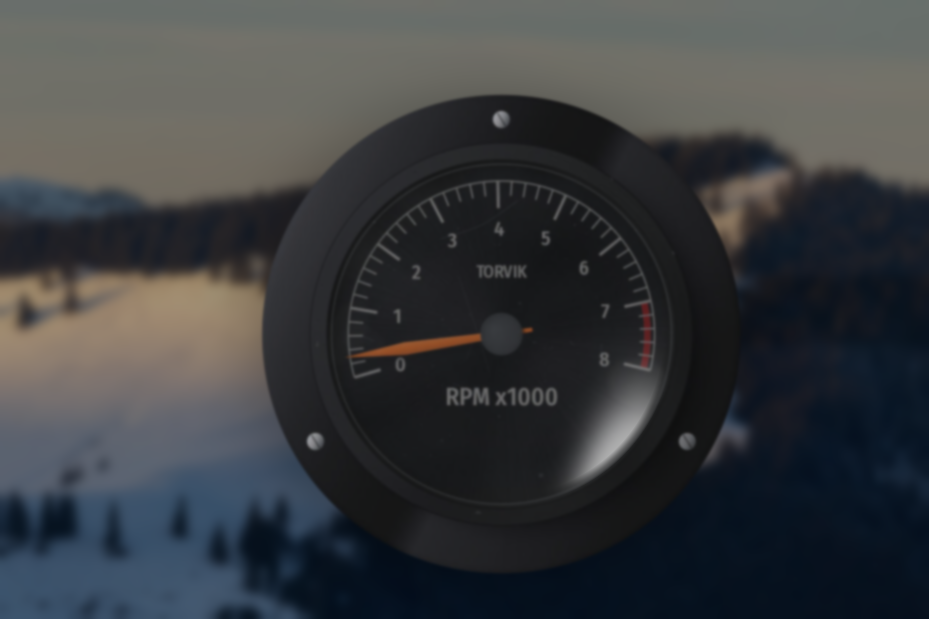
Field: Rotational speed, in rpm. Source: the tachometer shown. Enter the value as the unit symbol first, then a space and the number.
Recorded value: rpm 300
